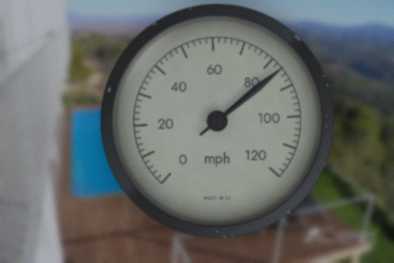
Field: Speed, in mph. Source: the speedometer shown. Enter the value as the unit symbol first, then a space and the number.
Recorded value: mph 84
